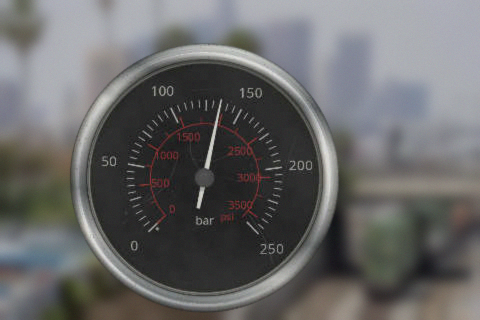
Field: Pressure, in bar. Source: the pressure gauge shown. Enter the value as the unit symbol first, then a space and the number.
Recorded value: bar 135
